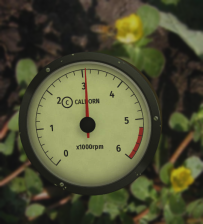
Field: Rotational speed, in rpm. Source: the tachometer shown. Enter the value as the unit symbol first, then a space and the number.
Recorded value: rpm 3100
